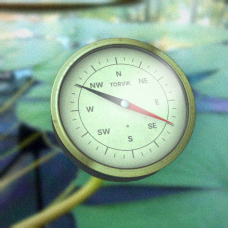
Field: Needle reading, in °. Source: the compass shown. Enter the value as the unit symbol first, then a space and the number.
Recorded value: ° 120
